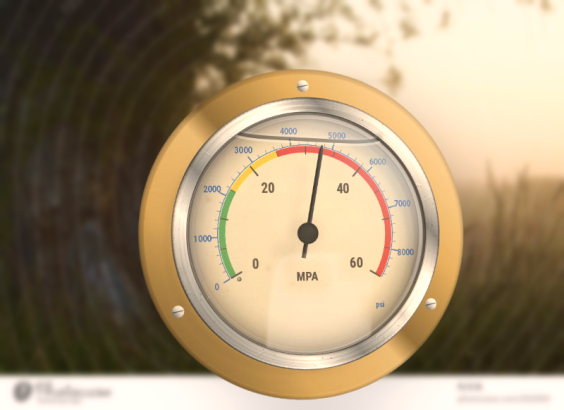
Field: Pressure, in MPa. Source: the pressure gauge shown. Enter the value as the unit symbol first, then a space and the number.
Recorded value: MPa 32.5
